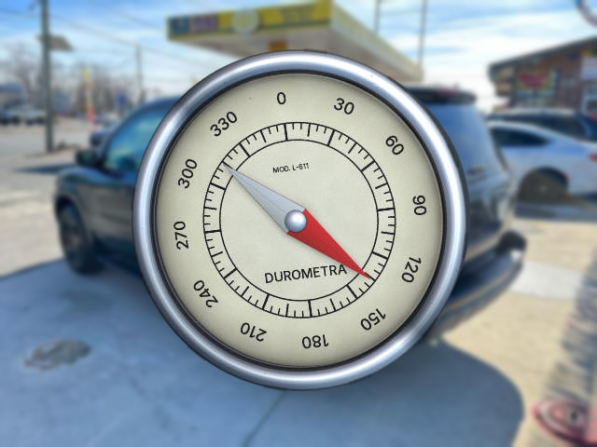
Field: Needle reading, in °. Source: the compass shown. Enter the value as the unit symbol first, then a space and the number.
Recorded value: ° 135
